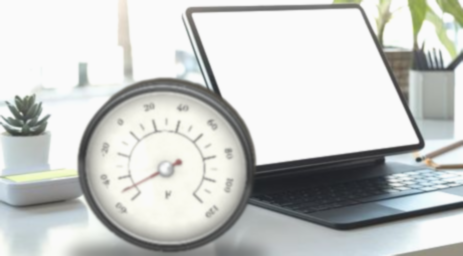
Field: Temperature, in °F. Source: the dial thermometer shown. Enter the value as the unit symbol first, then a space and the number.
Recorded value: °F -50
